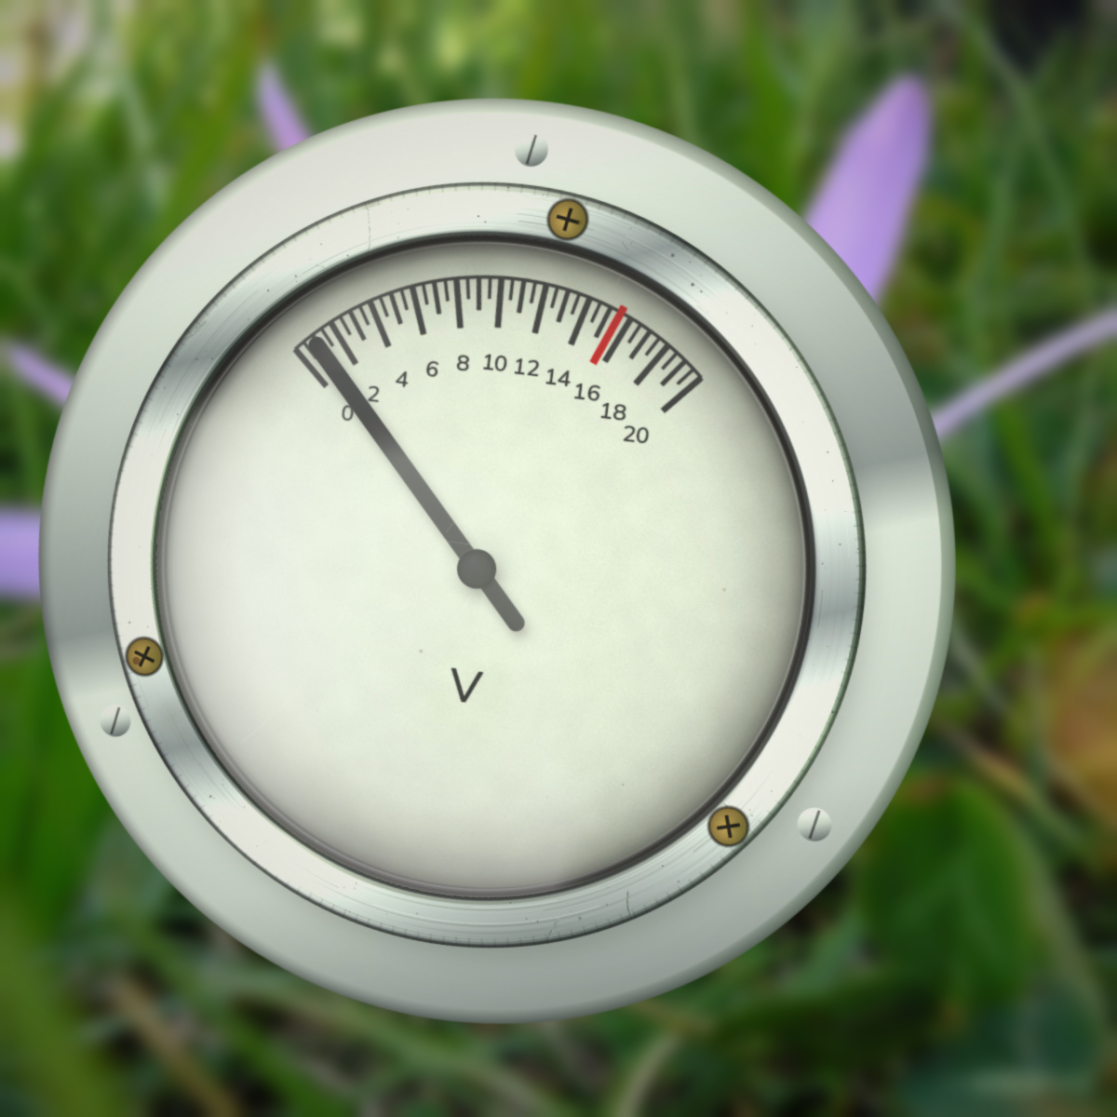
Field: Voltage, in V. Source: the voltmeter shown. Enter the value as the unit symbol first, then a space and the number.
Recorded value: V 1
